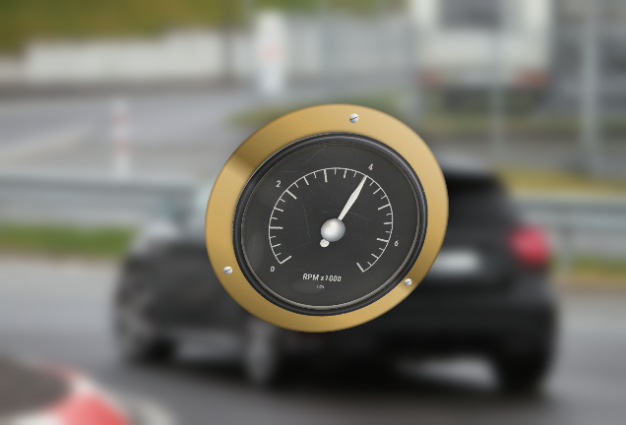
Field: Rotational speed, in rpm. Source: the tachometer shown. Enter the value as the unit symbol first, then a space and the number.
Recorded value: rpm 4000
